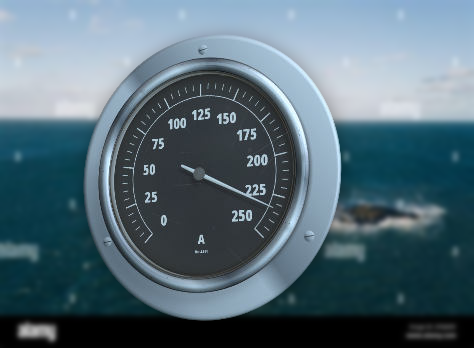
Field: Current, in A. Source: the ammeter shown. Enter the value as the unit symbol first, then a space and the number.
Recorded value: A 232.5
